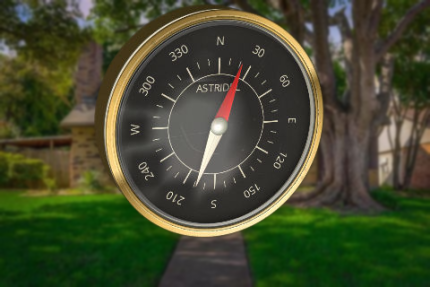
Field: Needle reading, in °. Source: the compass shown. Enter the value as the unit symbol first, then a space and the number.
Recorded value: ° 20
